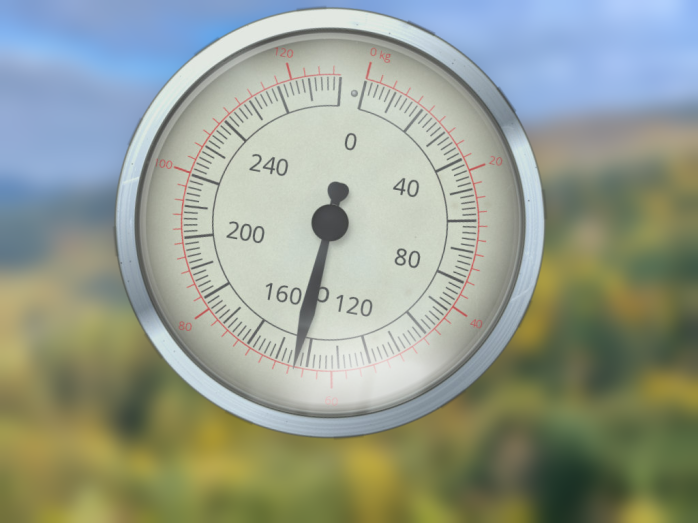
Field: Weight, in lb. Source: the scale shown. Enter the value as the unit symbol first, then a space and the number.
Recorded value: lb 144
